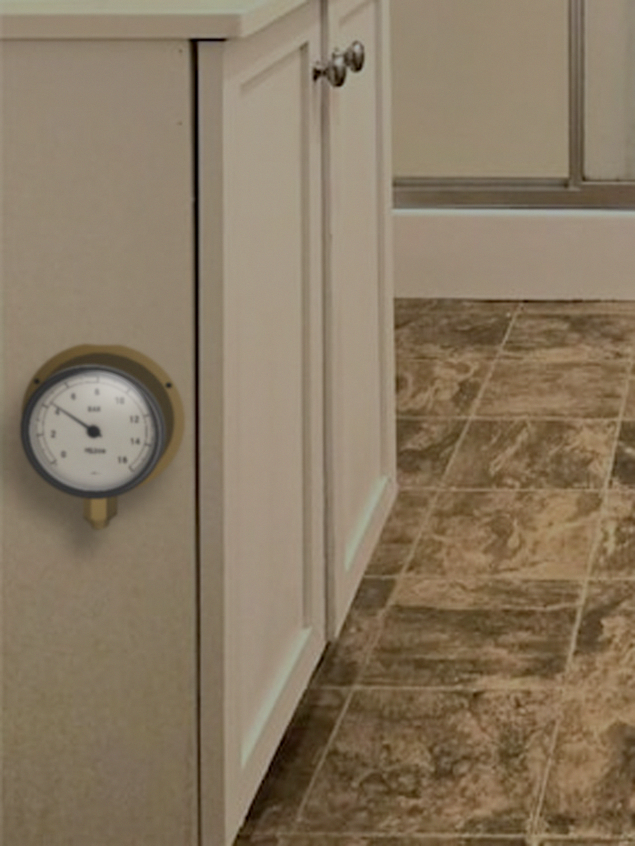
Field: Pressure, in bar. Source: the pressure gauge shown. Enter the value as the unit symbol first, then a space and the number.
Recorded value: bar 4.5
